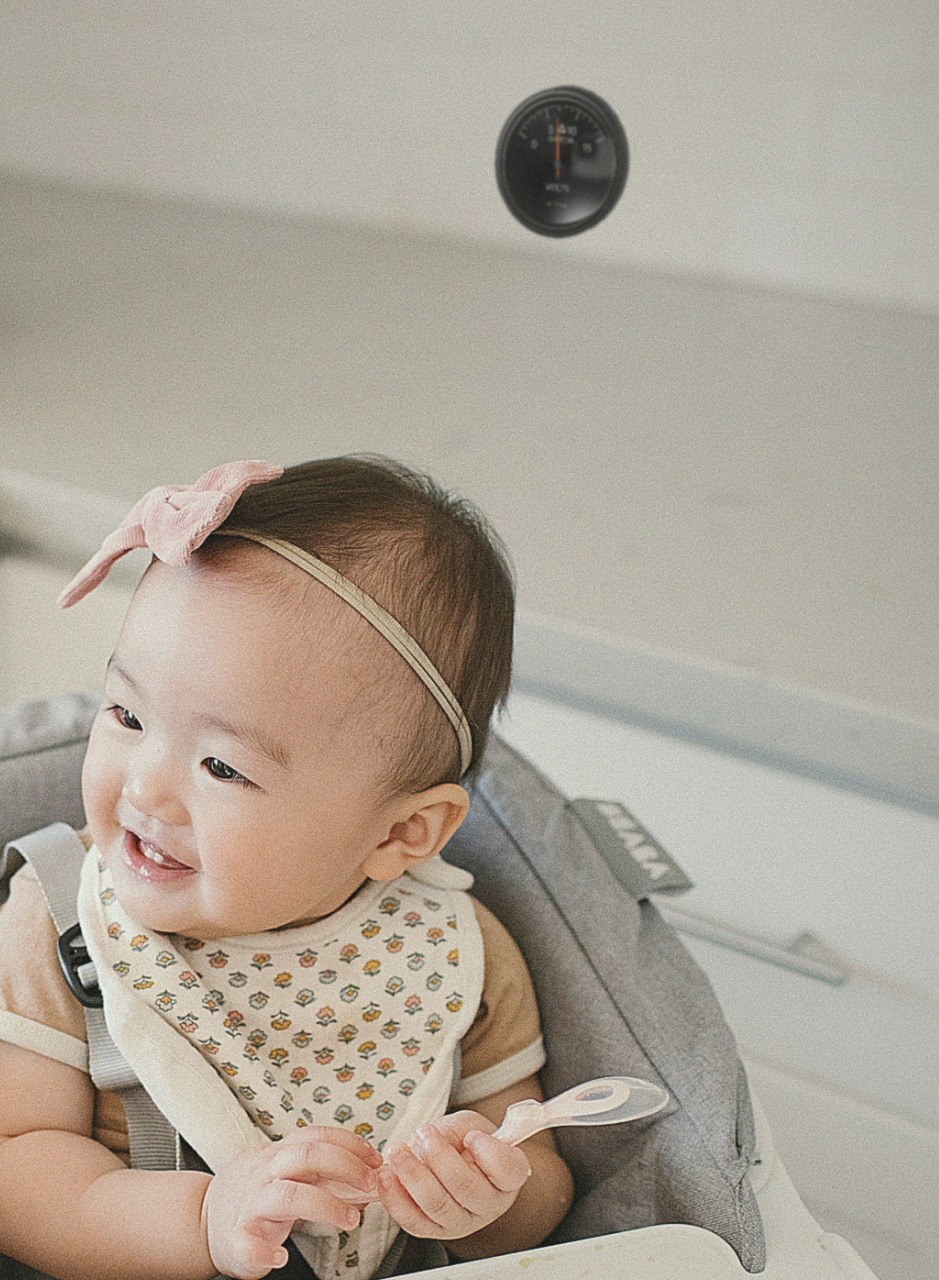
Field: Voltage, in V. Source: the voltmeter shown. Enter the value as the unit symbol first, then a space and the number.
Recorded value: V 7
